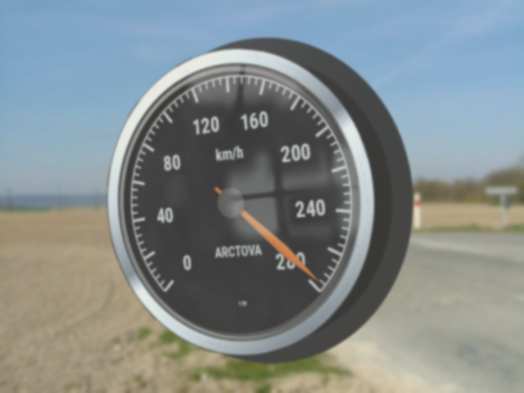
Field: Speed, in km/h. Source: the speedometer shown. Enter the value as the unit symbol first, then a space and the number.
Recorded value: km/h 276
